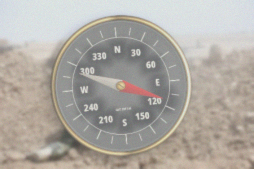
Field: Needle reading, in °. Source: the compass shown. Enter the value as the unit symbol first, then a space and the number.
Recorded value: ° 112.5
